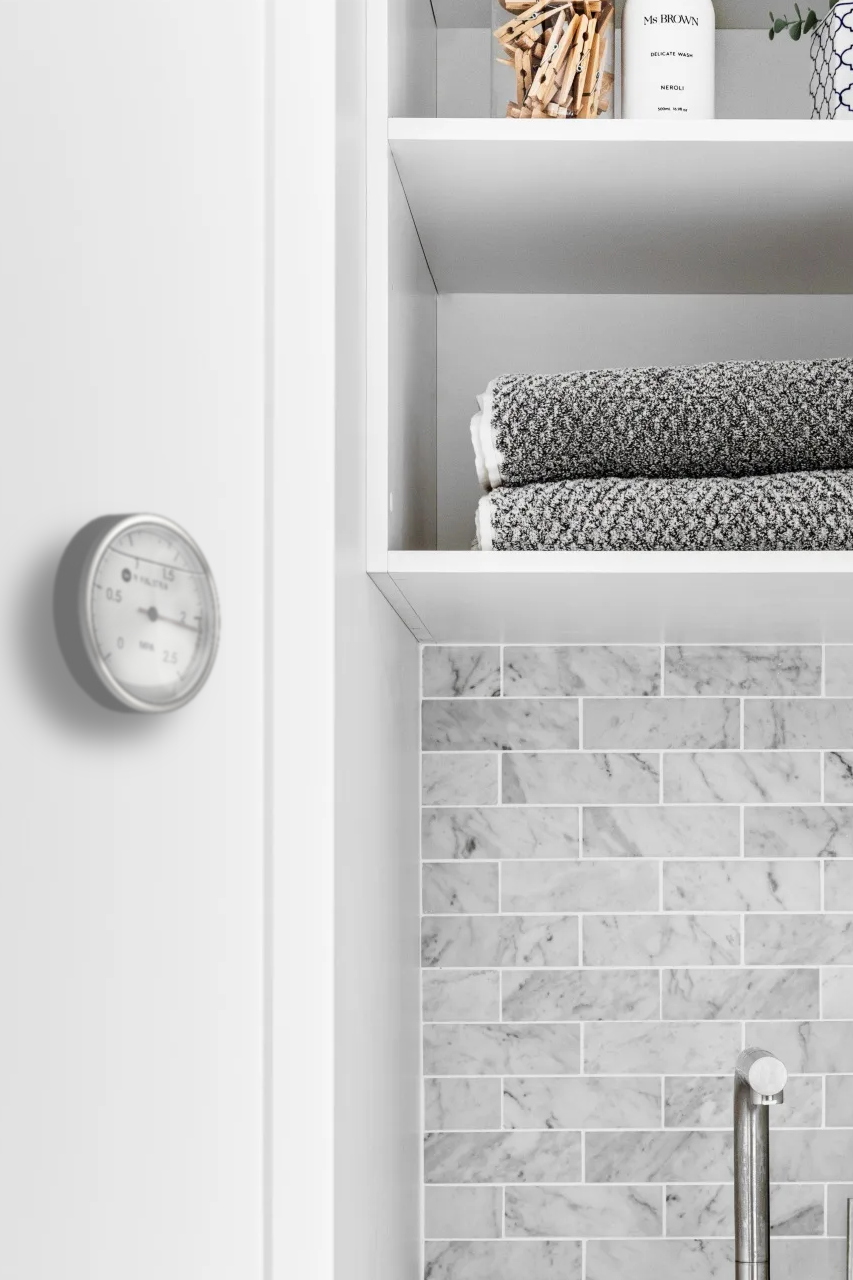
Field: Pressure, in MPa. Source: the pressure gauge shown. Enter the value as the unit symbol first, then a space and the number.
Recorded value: MPa 2.1
